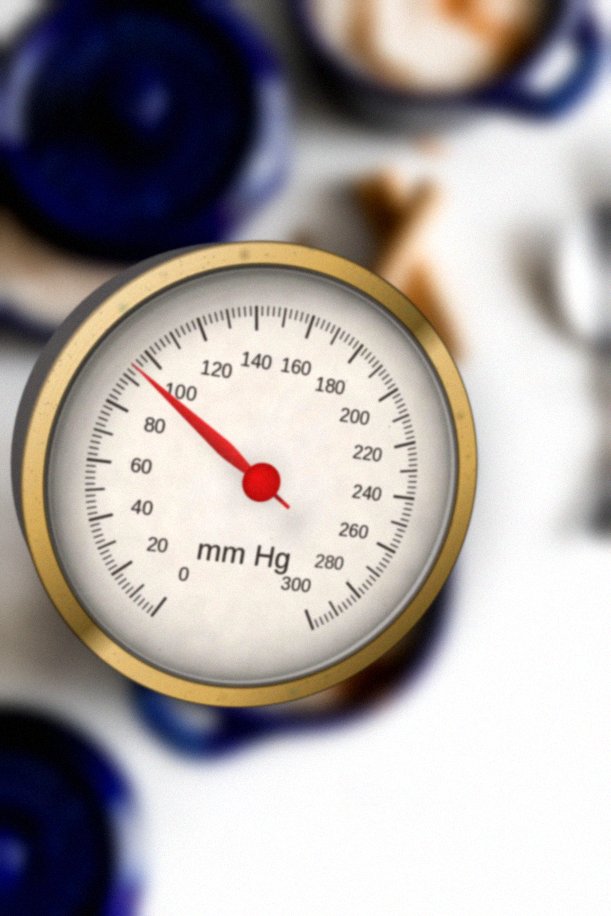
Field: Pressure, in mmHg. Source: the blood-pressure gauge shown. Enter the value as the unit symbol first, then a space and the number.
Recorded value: mmHg 94
